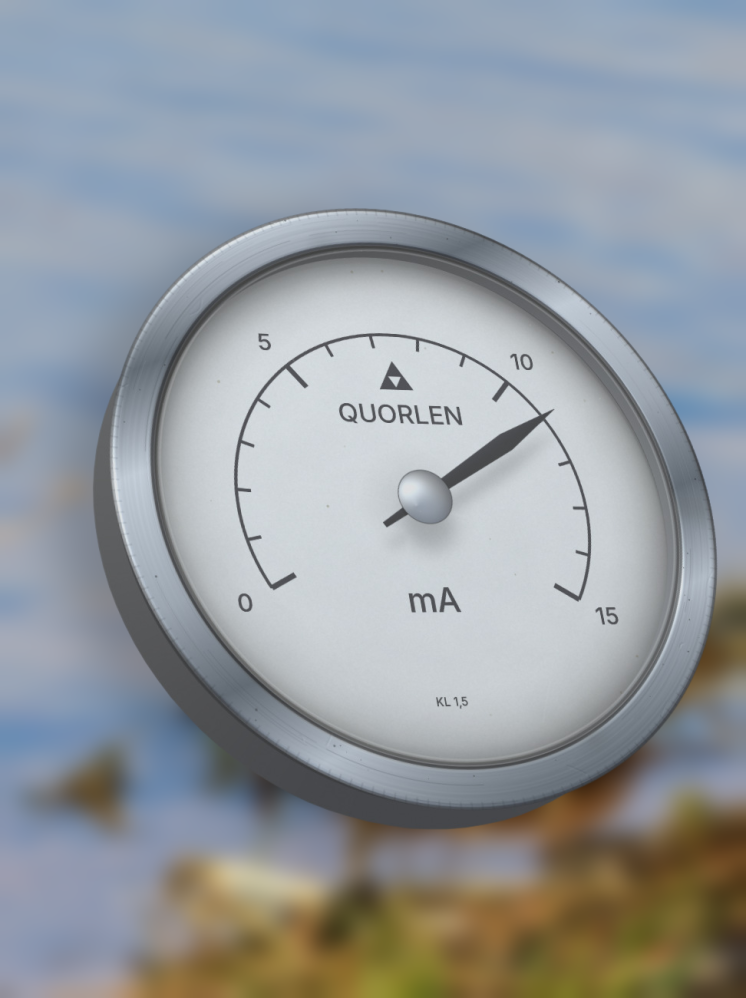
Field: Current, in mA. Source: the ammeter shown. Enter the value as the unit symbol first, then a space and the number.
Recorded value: mA 11
